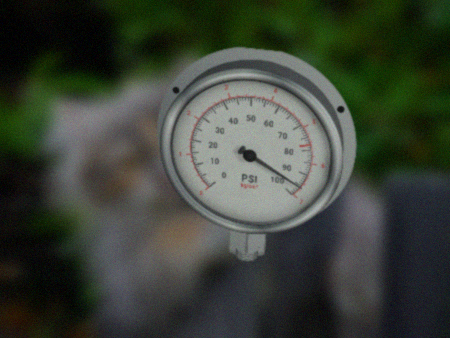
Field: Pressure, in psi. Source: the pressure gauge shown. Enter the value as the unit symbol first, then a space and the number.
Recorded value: psi 95
